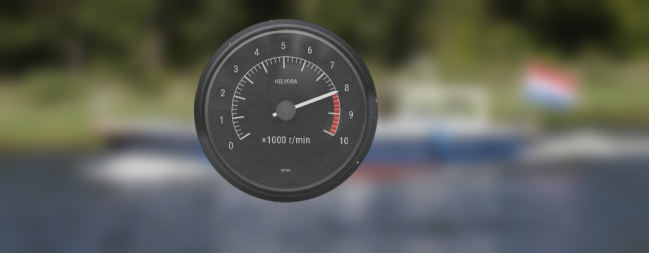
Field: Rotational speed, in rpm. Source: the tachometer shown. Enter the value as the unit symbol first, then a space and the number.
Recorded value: rpm 8000
